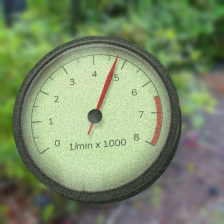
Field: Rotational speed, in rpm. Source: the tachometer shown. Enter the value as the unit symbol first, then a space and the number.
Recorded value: rpm 4750
